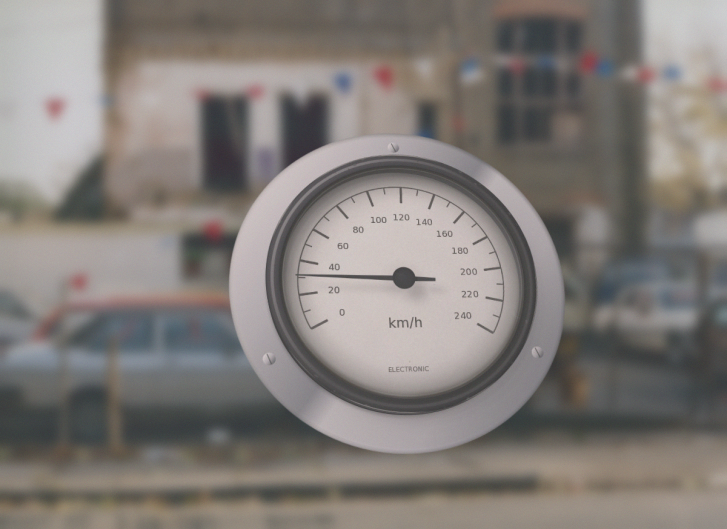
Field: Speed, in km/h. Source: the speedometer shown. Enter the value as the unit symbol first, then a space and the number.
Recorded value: km/h 30
